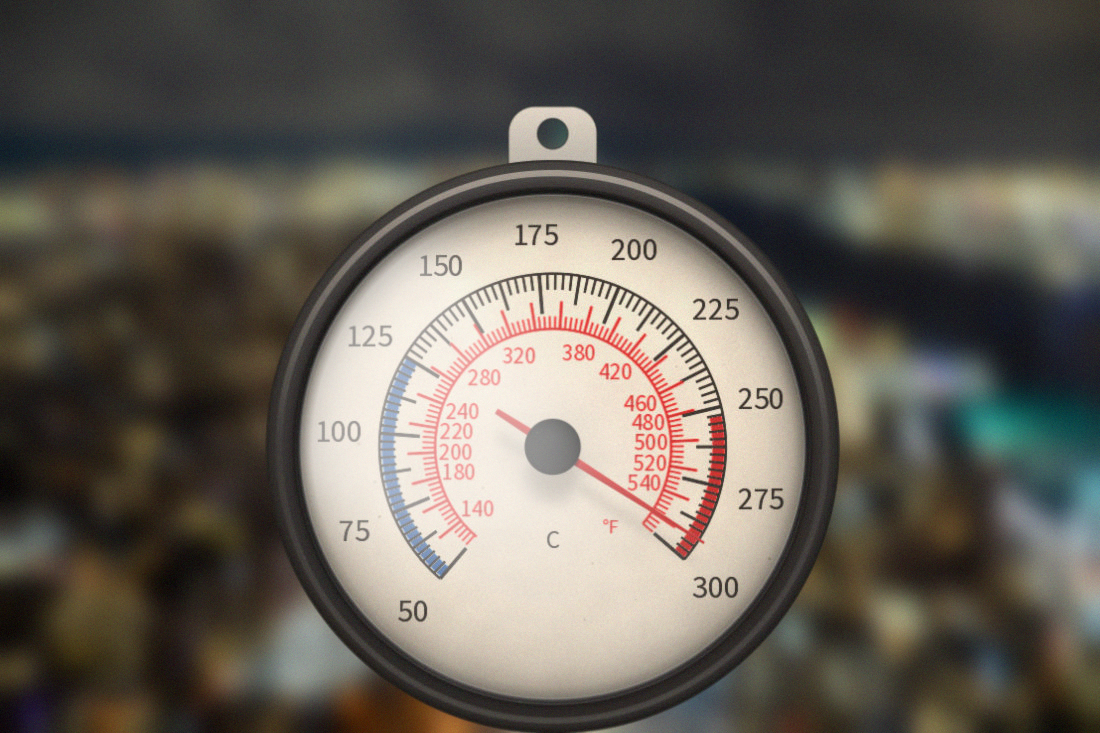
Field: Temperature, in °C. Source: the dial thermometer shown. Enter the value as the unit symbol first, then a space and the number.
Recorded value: °C 292.5
